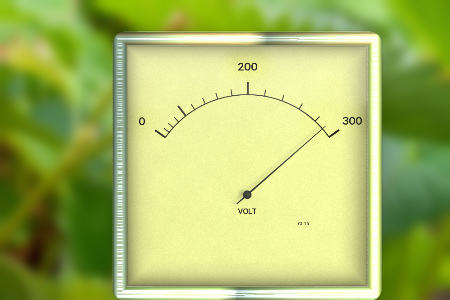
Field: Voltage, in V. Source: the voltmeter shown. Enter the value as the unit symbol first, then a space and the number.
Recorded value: V 290
